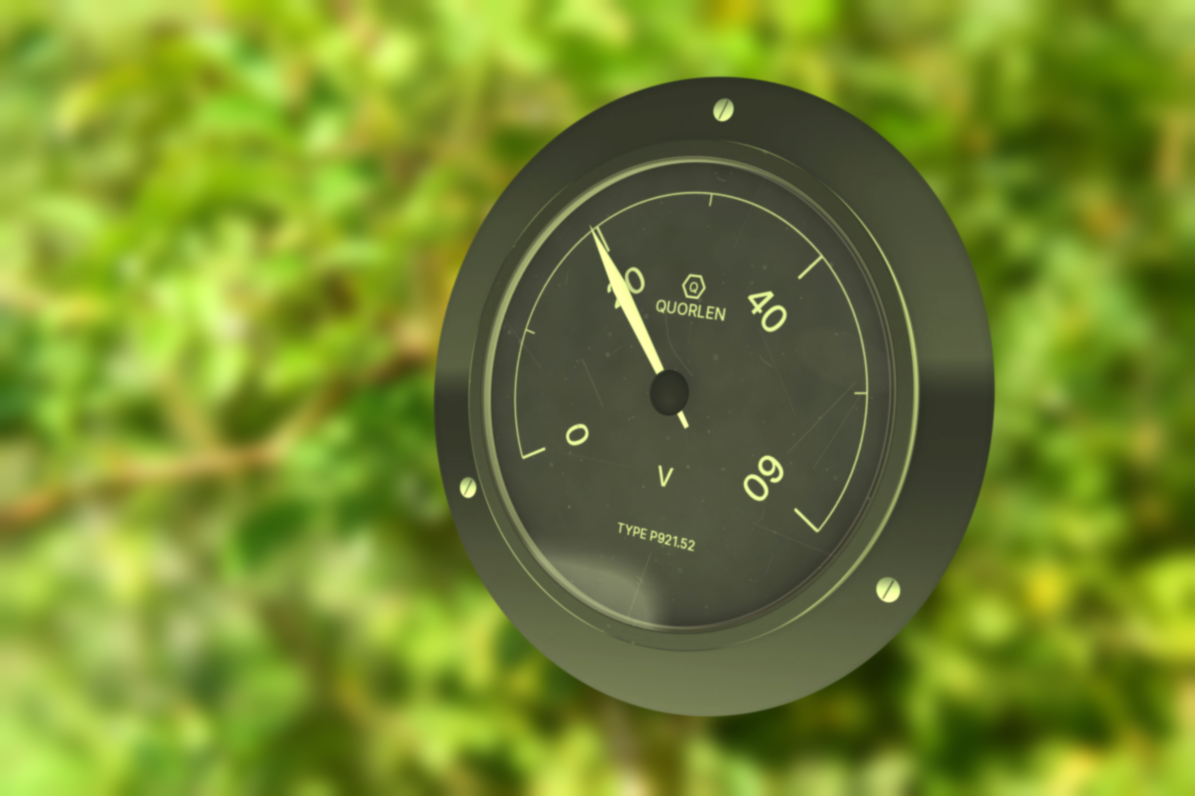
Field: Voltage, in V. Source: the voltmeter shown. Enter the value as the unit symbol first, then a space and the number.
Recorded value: V 20
